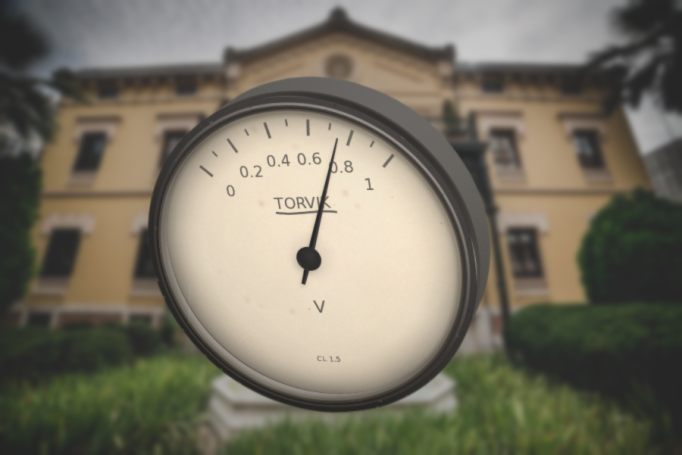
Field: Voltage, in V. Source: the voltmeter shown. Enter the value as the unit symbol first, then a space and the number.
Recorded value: V 0.75
